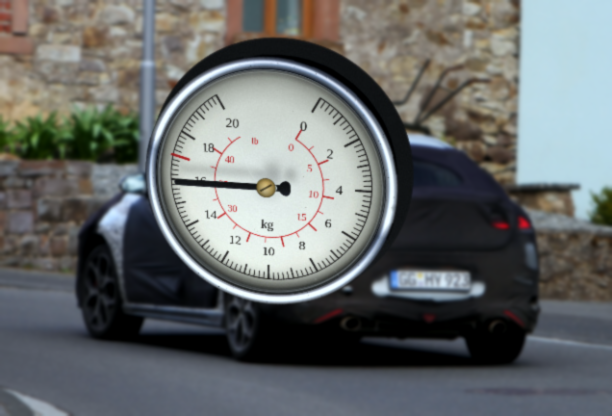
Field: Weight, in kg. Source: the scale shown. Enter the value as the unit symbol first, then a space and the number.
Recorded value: kg 16
